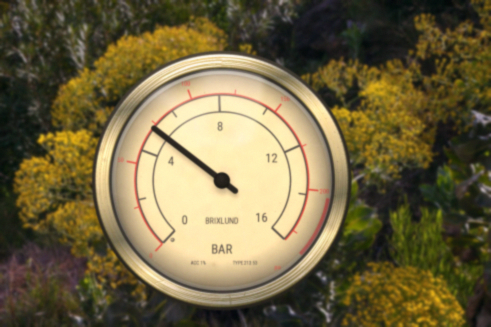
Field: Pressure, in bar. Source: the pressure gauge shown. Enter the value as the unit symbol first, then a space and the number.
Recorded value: bar 5
